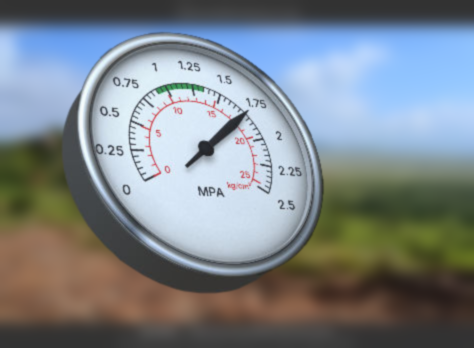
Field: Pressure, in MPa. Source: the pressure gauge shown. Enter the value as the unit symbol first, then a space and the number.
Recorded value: MPa 1.75
